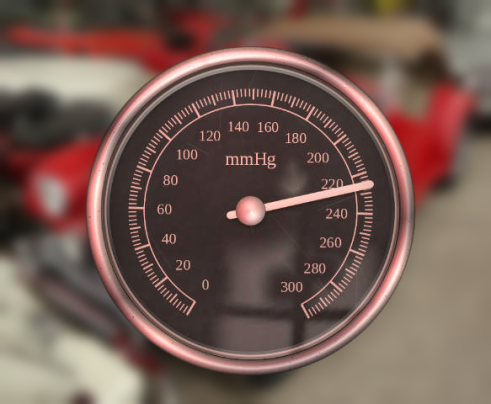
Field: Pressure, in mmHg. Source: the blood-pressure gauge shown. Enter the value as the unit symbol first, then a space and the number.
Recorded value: mmHg 226
